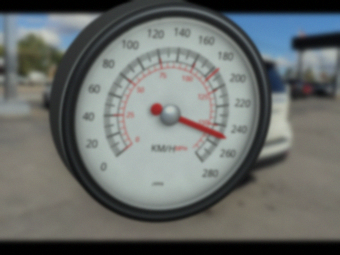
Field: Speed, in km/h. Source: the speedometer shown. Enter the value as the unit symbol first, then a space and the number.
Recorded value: km/h 250
